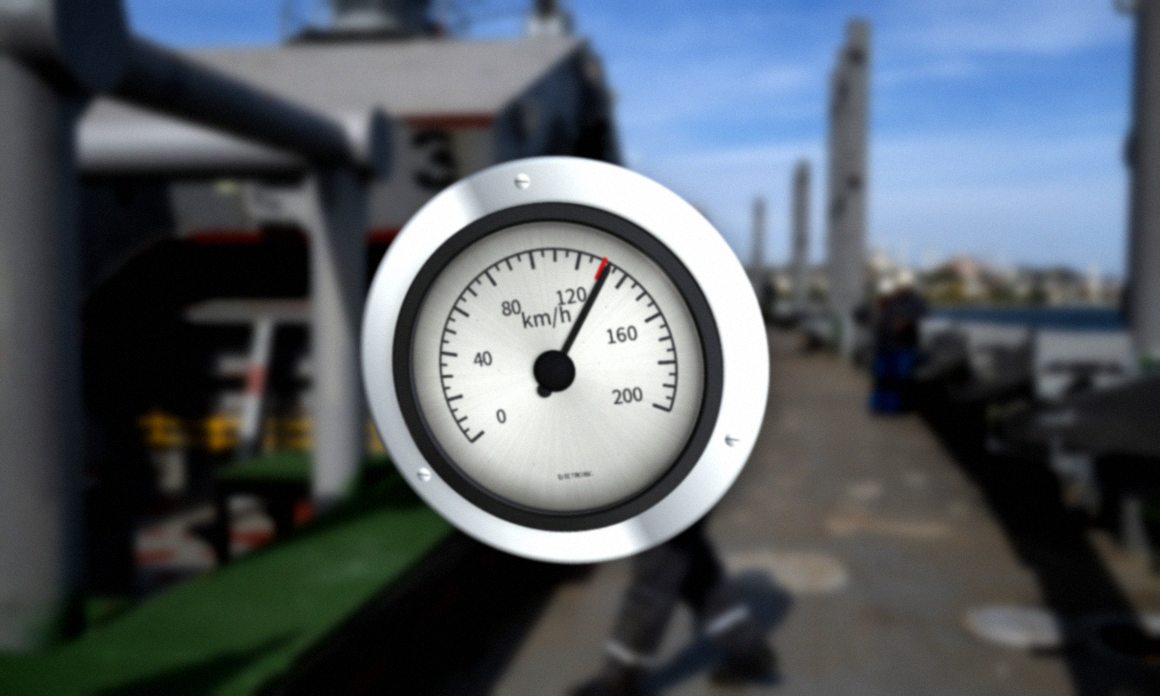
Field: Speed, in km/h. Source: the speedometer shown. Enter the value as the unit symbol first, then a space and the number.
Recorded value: km/h 132.5
